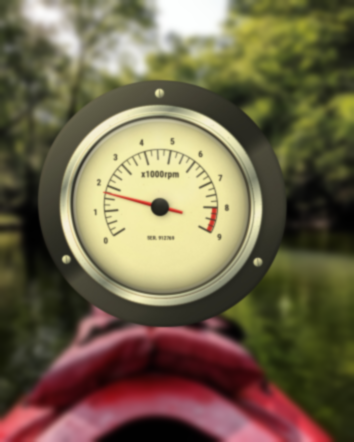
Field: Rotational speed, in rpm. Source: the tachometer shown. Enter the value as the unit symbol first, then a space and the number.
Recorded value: rpm 1750
